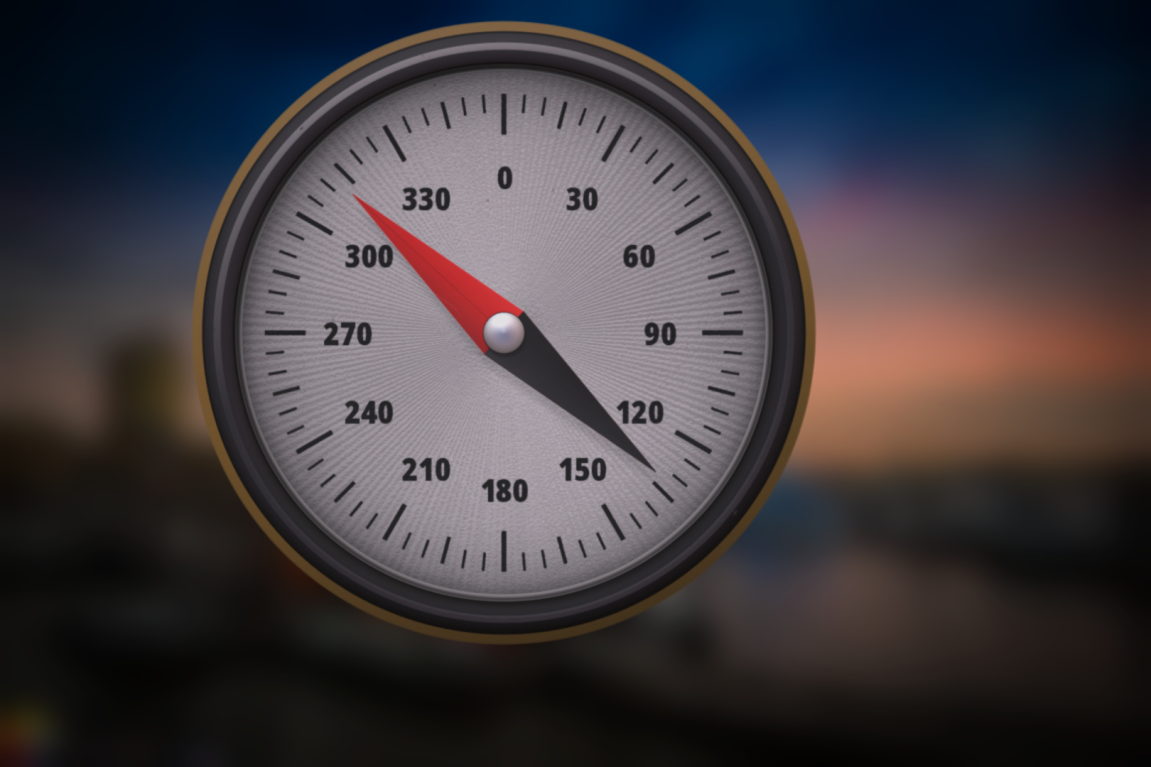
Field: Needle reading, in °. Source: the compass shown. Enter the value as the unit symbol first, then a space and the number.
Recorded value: ° 312.5
